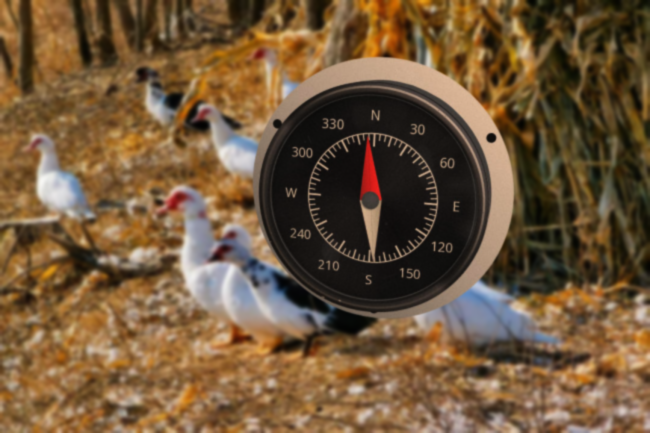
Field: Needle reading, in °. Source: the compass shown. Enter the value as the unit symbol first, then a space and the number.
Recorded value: ° 355
